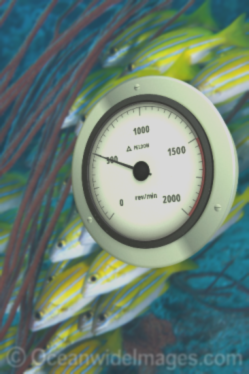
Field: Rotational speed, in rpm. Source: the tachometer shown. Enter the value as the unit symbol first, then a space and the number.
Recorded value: rpm 500
